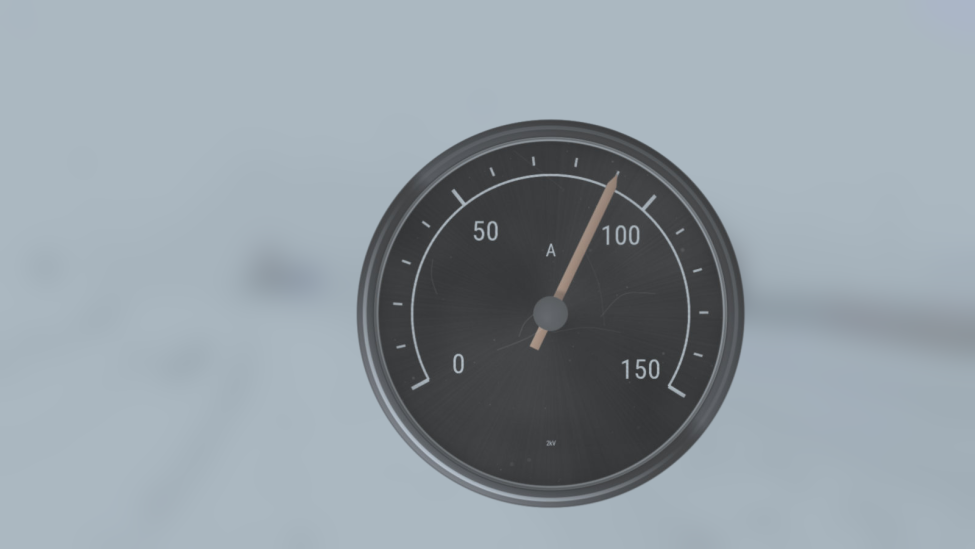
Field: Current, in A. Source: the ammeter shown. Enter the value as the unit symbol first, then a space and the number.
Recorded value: A 90
